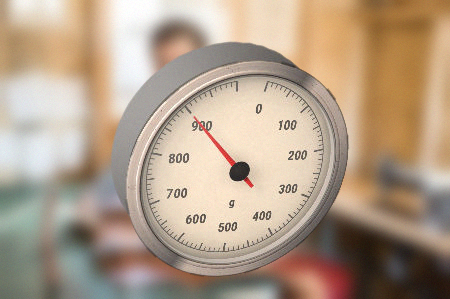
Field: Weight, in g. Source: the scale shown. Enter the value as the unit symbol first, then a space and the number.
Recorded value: g 900
